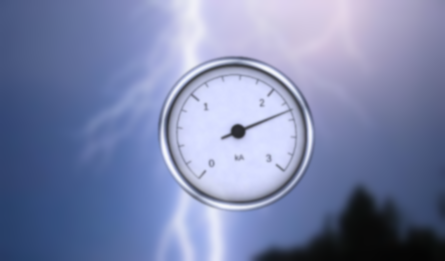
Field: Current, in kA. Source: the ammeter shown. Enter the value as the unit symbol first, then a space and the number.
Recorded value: kA 2.3
